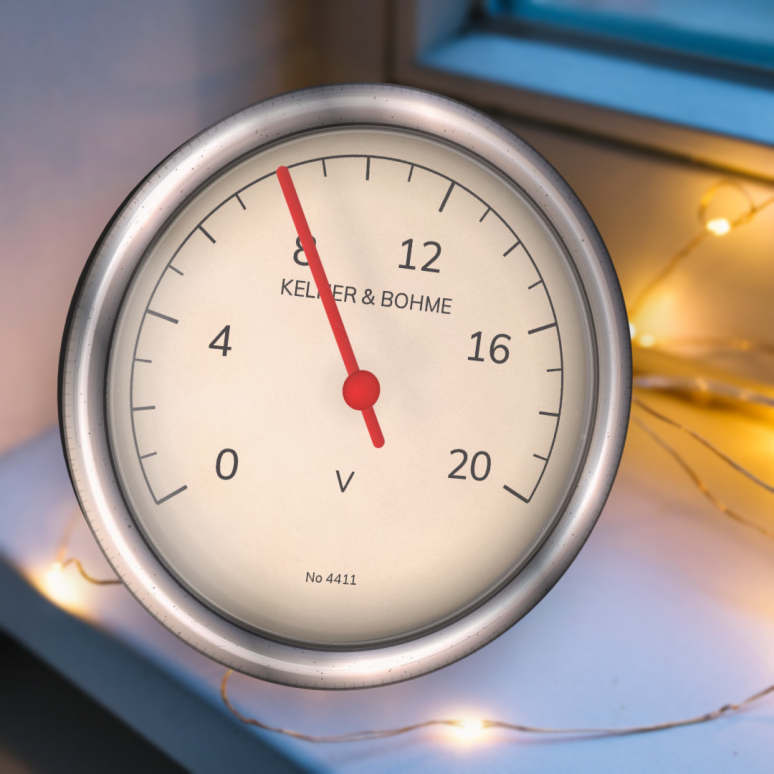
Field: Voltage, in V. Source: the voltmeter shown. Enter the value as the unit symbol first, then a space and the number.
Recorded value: V 8
